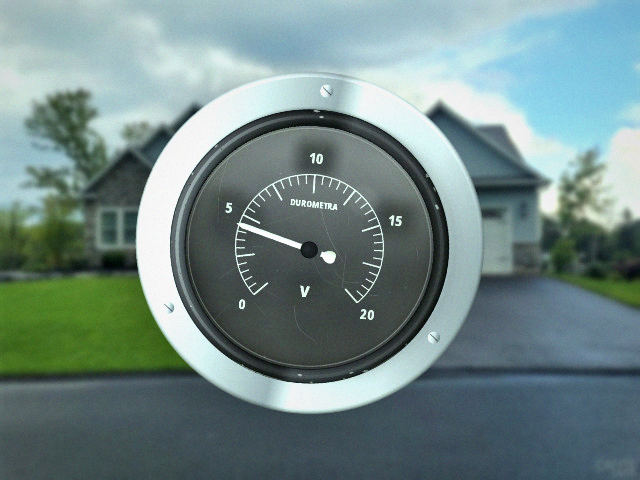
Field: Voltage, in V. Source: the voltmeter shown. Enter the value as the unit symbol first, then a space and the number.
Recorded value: V 4.5
